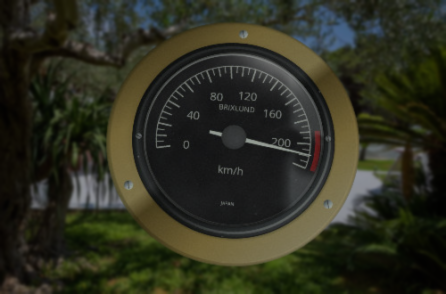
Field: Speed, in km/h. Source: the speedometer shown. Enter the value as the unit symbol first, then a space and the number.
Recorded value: km/h 210
